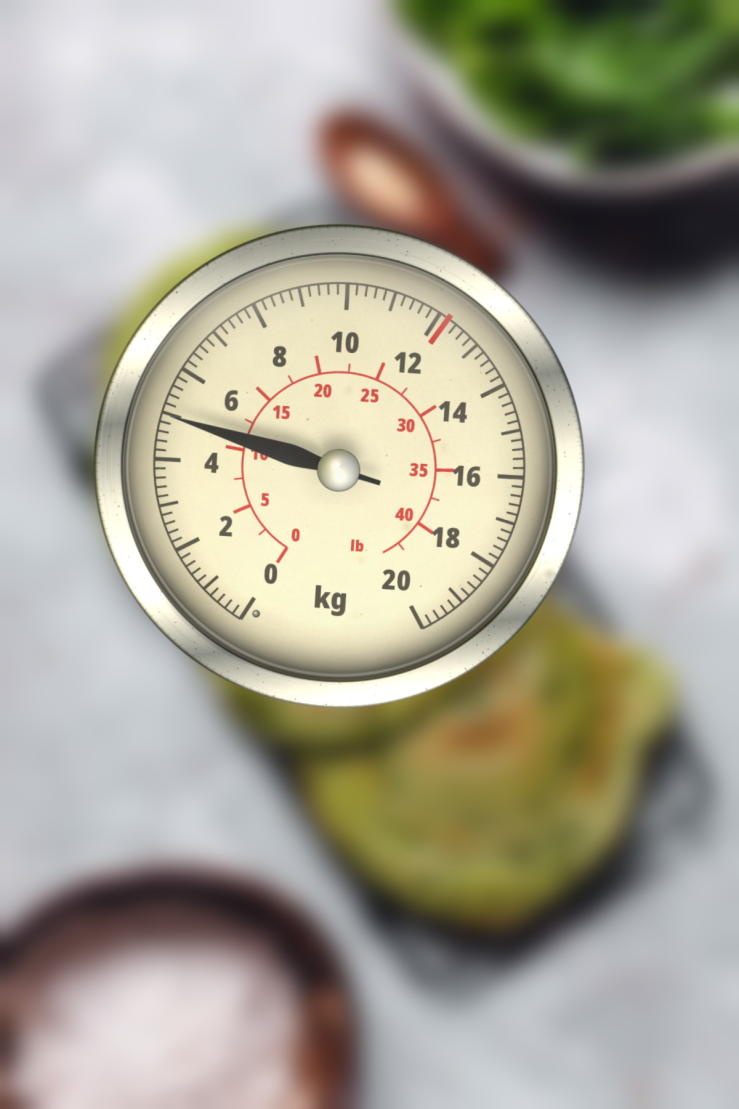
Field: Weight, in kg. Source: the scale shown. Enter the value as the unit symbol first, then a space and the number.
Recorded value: kg 5
